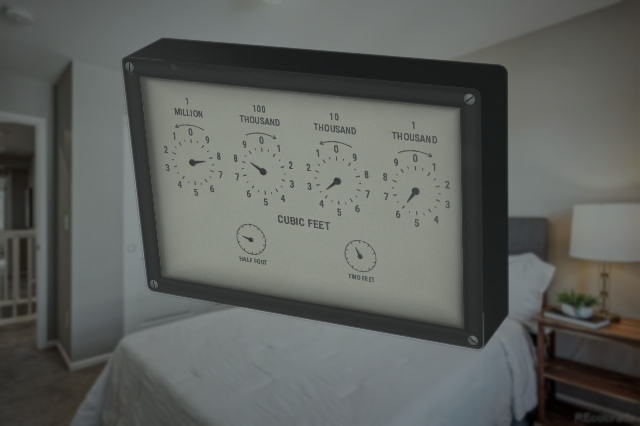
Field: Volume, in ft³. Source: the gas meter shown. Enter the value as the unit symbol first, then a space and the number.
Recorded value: ft³ 783600
